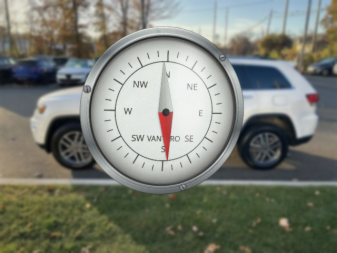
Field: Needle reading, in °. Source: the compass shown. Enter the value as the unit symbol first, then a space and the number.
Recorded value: ° 175
